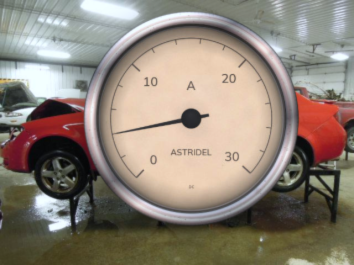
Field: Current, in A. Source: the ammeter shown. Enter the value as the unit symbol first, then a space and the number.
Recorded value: A 4
